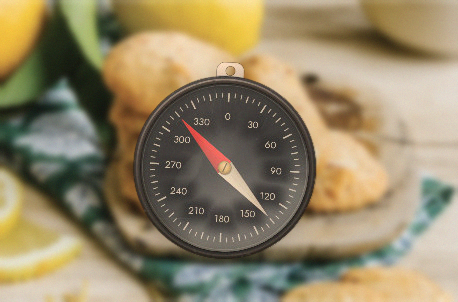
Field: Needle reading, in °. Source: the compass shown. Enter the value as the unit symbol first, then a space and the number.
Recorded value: ° 315
